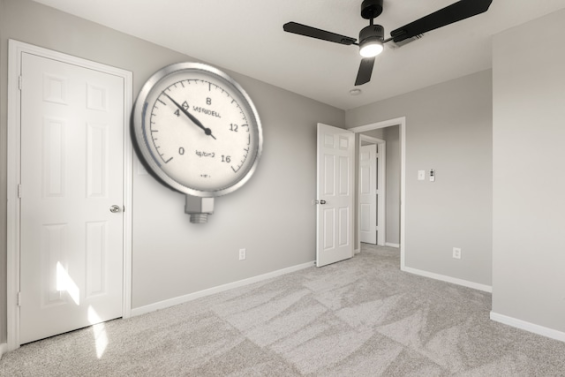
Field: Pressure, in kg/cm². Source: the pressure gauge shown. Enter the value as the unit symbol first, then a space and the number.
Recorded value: kg/cm² 4.5
